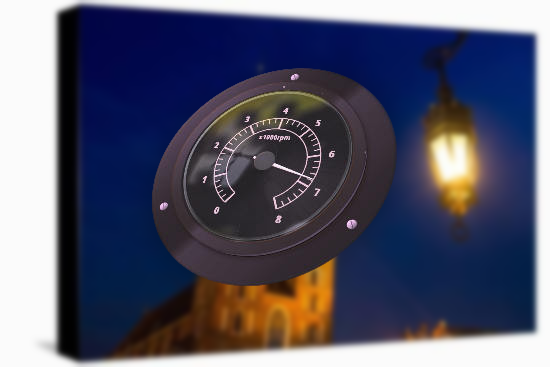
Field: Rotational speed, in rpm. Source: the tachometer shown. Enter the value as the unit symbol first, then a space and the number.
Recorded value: rpm 6800
